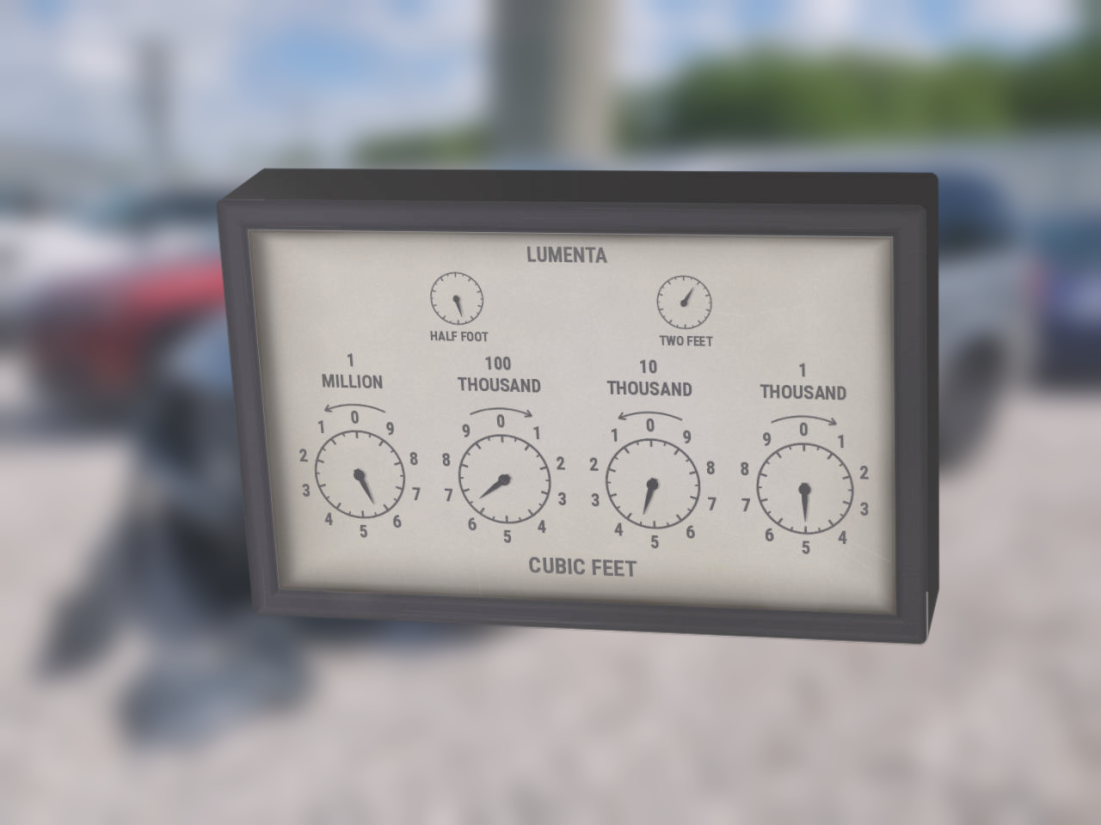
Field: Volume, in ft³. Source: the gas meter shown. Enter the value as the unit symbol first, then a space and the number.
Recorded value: ft³ 564500
